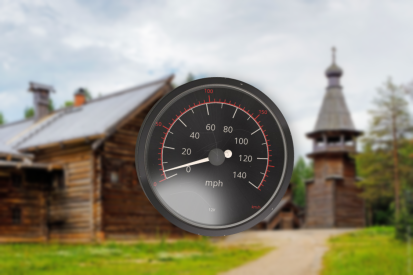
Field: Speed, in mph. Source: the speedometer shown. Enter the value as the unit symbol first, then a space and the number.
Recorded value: mph 5
